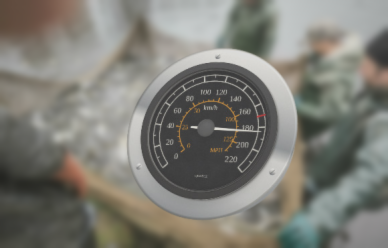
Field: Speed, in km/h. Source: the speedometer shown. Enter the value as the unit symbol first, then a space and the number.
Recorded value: km/h 185
